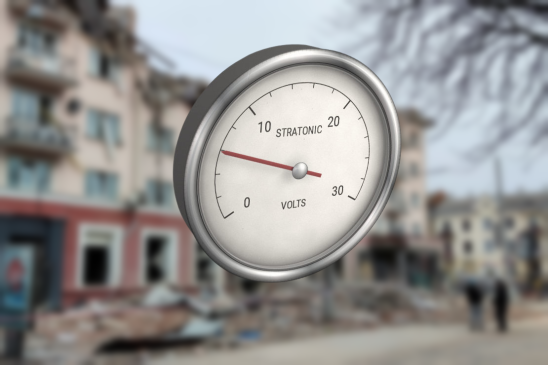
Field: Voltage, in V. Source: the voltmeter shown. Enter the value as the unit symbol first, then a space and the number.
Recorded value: V 6
